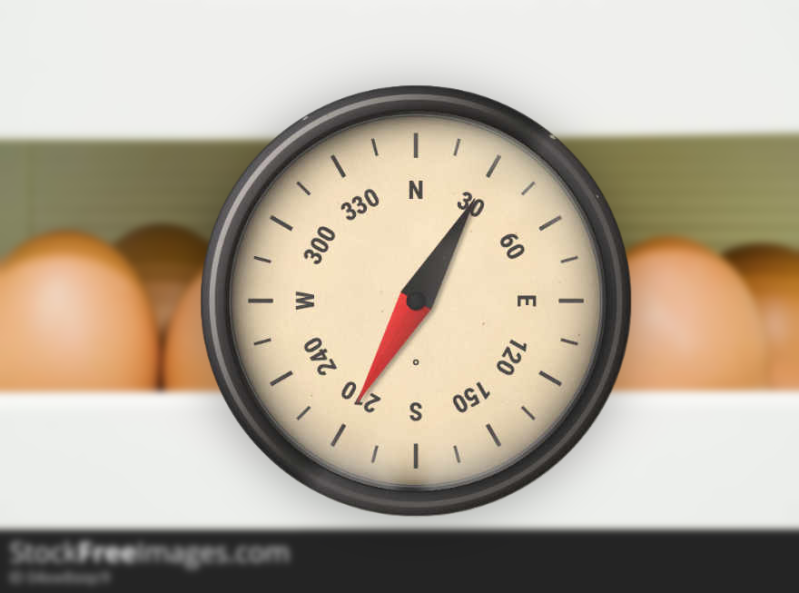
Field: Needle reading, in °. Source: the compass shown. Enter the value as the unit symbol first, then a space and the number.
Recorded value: ° 210
